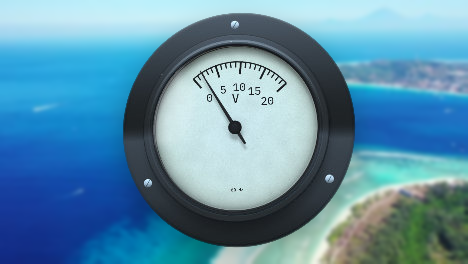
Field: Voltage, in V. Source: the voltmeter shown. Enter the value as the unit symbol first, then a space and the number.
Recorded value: V 2
